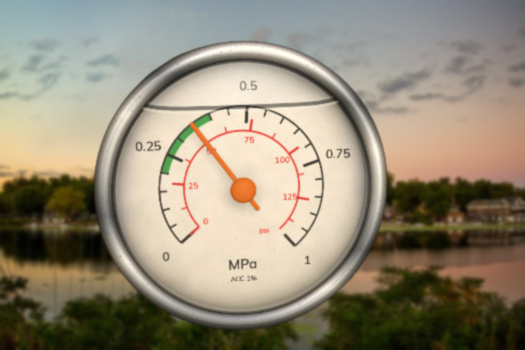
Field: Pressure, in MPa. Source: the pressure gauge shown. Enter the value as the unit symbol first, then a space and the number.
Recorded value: MPa 0.35
